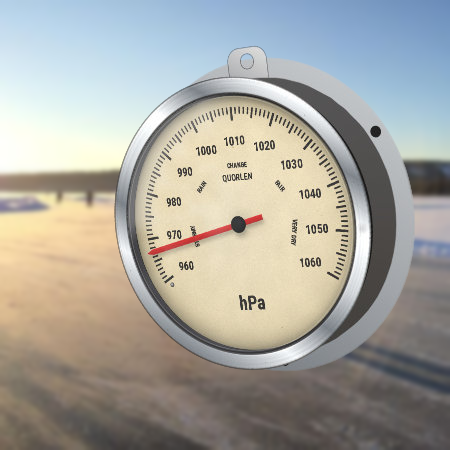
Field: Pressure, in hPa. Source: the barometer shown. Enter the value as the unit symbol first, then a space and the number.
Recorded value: hPa 967
